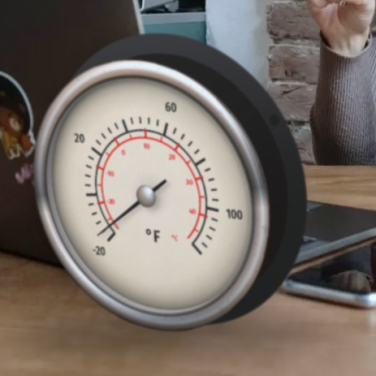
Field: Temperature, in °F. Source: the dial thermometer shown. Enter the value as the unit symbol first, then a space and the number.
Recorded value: °F -16
